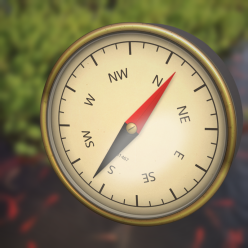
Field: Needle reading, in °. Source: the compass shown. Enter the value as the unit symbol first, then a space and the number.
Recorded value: ° 10
